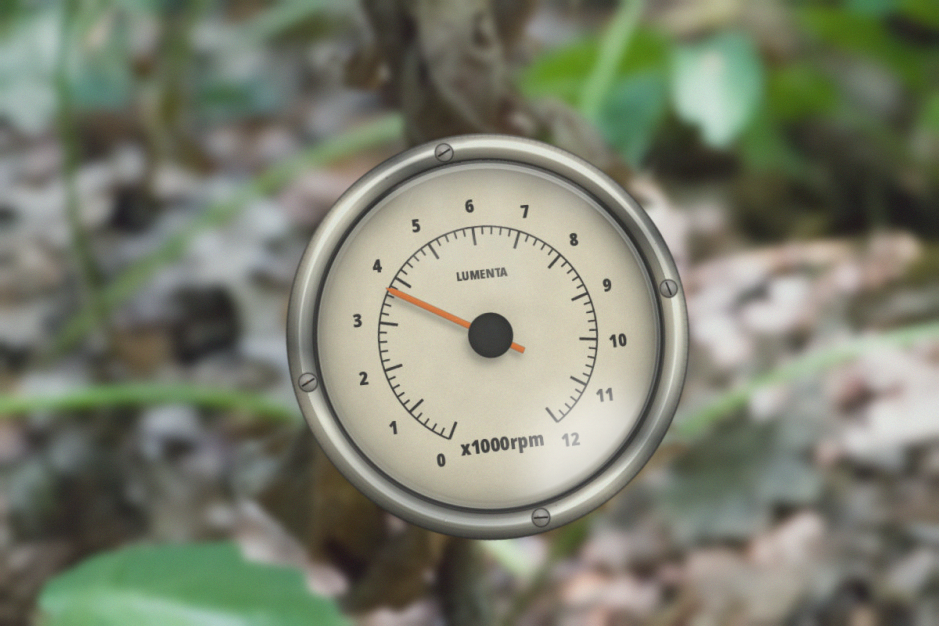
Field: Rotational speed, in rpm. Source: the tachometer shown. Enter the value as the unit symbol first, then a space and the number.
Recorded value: rpm 3700
